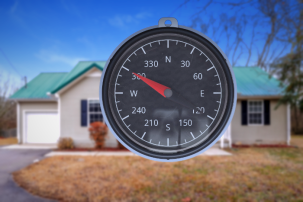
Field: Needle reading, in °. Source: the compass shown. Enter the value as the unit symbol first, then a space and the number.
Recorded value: ° 300
